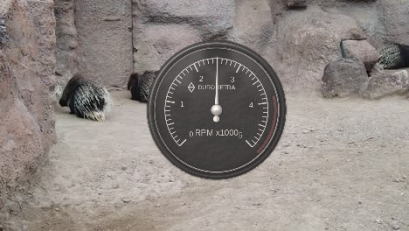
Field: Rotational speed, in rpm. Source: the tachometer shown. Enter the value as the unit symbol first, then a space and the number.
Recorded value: rpm 2500
